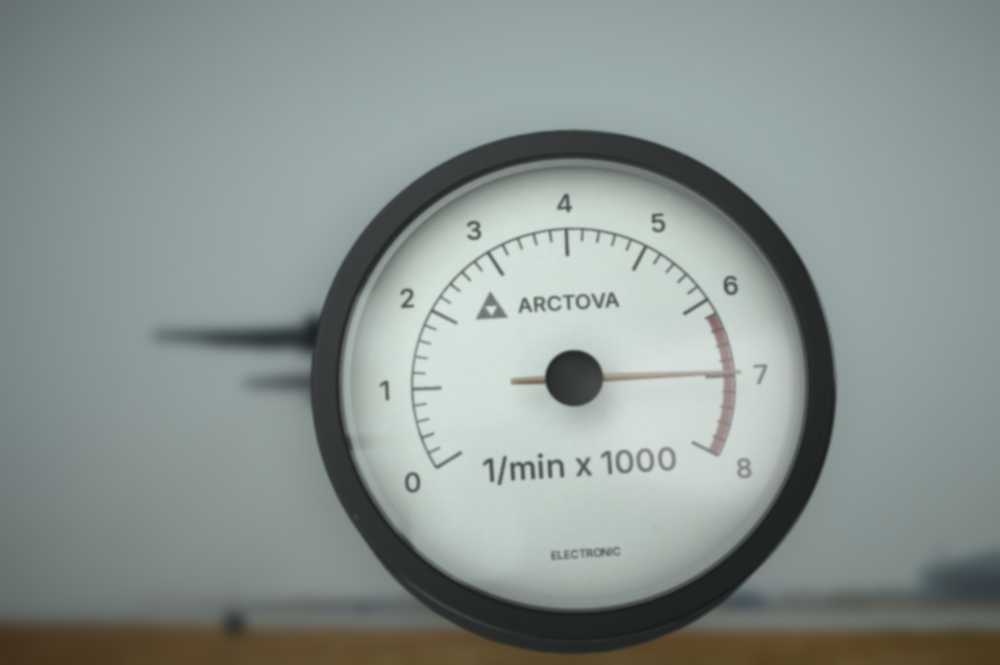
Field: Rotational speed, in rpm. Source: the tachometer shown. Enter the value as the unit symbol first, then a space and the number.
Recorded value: rpm 7000
